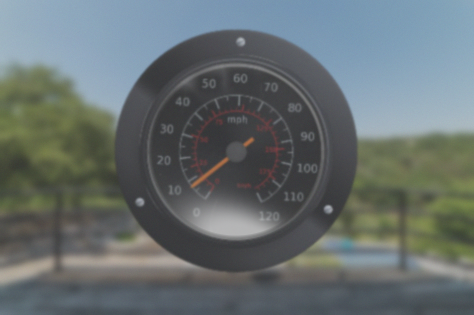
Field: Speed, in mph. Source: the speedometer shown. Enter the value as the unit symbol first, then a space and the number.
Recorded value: mph 7.5
